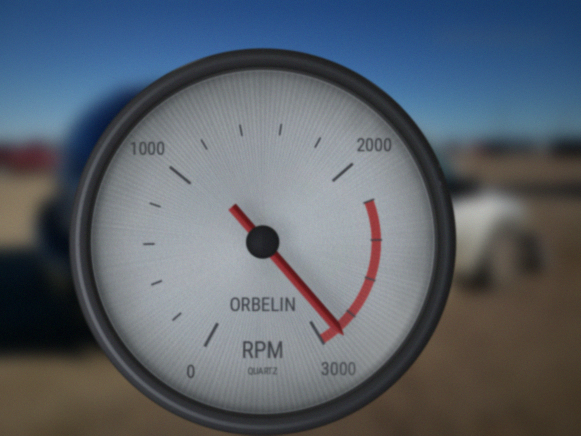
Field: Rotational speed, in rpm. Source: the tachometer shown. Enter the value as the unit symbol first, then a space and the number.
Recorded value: rpm 2900
